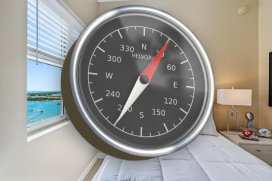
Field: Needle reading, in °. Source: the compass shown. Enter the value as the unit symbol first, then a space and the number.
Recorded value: ° 30
